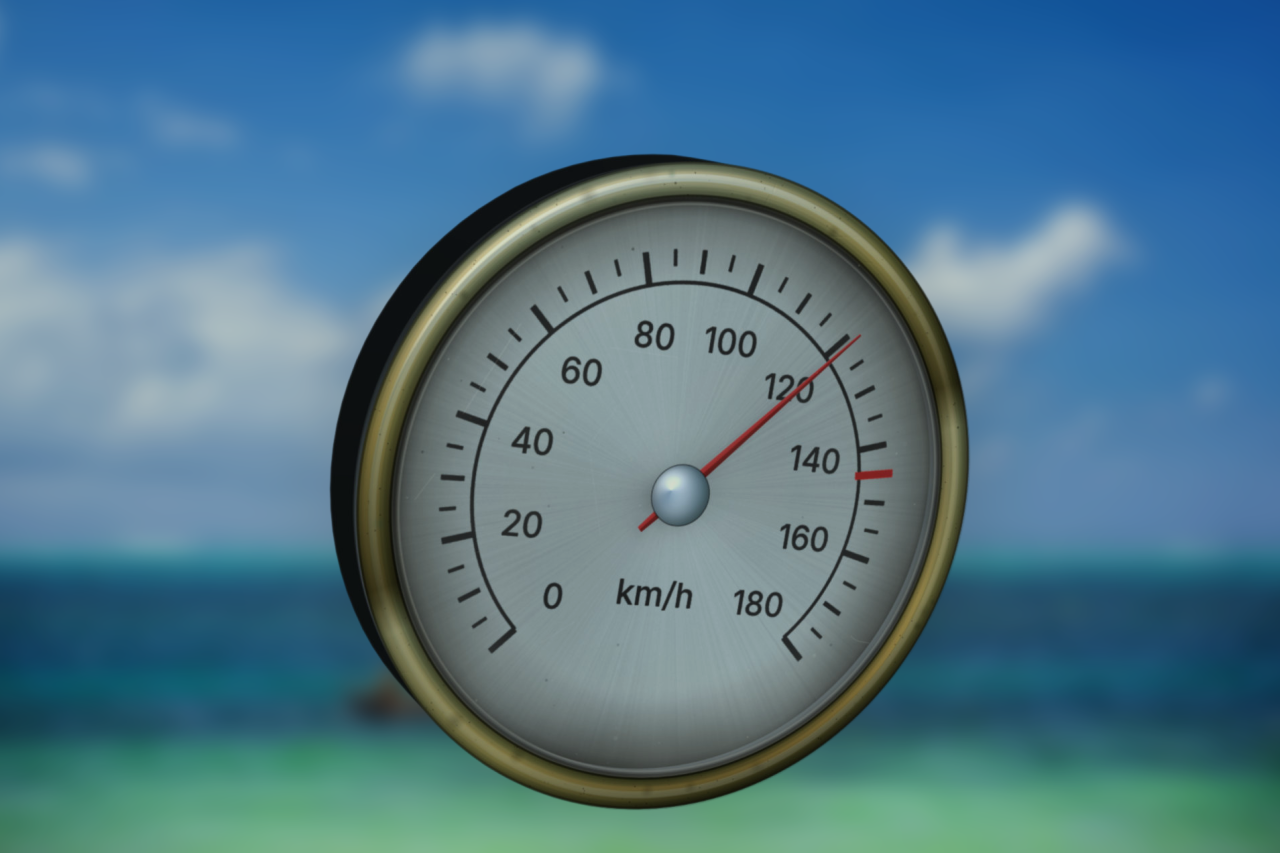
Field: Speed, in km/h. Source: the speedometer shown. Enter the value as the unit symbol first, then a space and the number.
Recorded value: km/h 120
